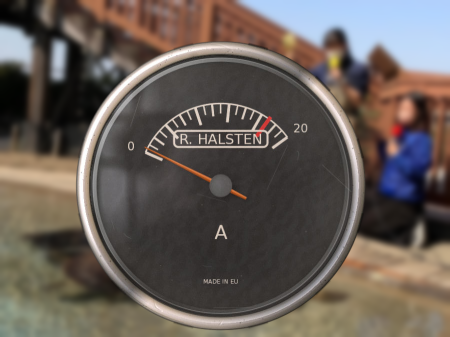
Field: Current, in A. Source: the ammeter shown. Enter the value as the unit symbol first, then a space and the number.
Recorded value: A 0.5
